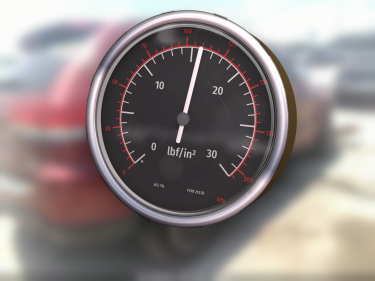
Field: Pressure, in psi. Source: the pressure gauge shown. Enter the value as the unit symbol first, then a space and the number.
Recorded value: psi 16
